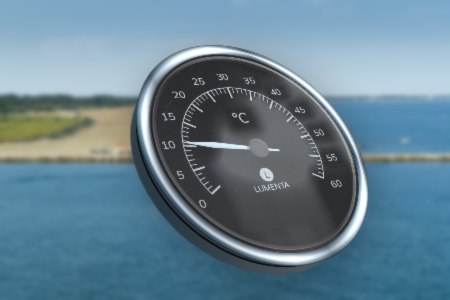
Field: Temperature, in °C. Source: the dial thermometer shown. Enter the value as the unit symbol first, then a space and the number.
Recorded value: °C 10
